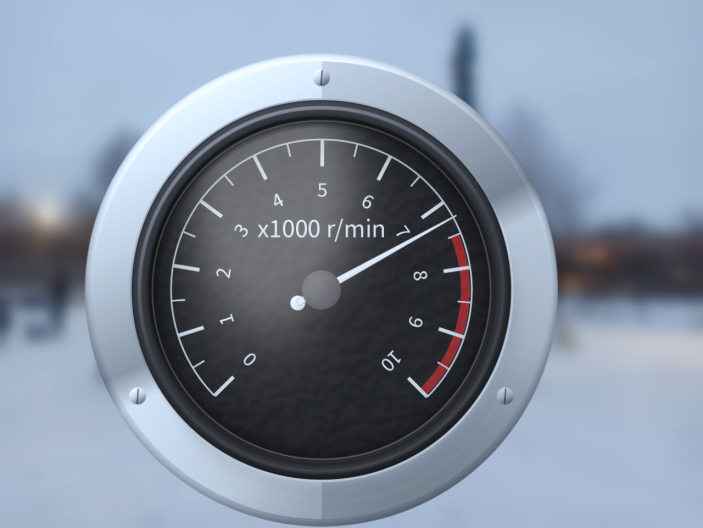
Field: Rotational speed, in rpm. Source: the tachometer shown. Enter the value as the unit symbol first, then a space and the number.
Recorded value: rpm 7250
